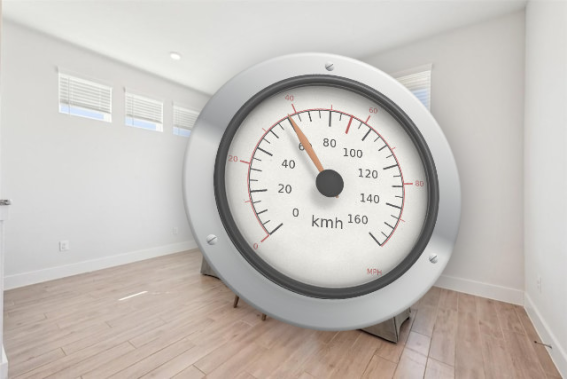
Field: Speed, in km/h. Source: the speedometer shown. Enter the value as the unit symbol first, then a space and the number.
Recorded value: km/h 60
